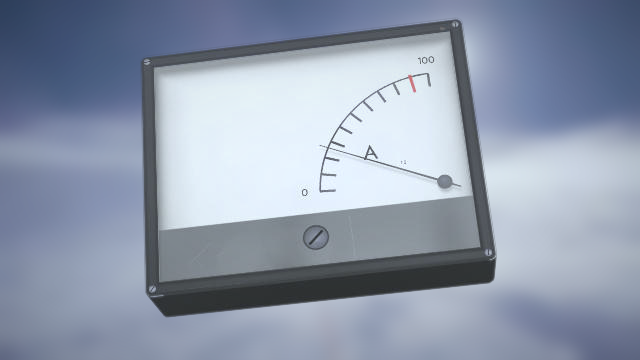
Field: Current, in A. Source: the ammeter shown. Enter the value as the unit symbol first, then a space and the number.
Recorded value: A 25
